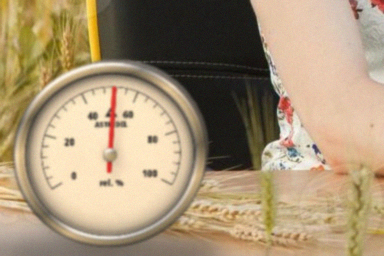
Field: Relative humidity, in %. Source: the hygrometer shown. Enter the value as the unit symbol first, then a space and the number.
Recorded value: % 52
